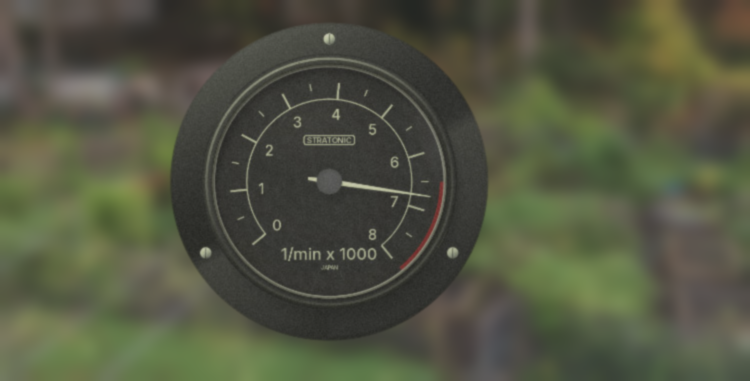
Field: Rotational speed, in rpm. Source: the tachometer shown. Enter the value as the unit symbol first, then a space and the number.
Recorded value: rpm 6750
